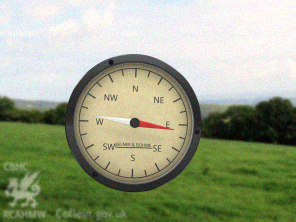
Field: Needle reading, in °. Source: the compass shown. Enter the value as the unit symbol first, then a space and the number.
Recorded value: ° 97.5
